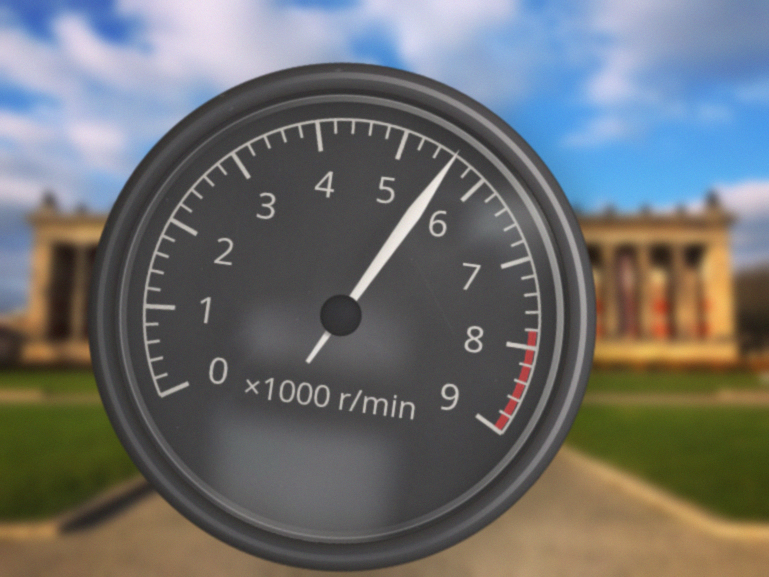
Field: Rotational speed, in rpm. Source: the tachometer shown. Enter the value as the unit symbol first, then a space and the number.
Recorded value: rpm 5600
